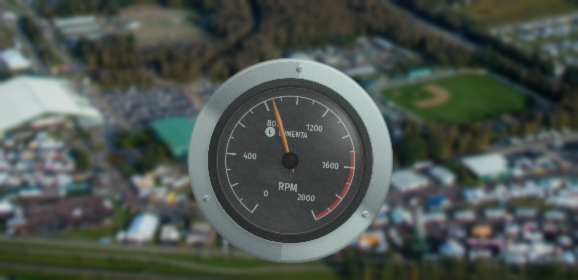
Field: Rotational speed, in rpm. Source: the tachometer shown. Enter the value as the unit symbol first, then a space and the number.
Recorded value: rpm 850
